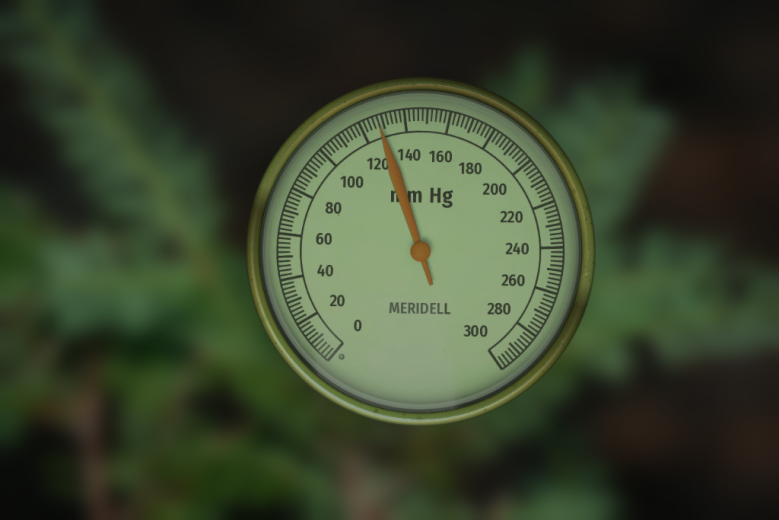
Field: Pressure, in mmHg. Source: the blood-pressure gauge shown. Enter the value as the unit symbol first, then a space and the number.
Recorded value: mmHg 128
